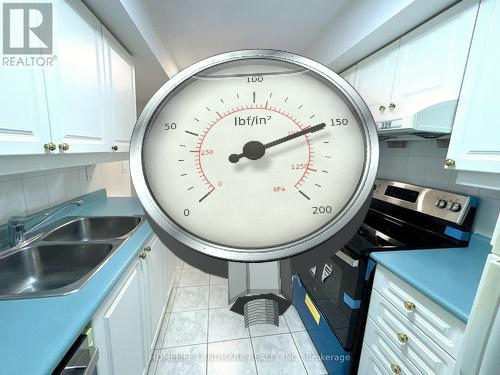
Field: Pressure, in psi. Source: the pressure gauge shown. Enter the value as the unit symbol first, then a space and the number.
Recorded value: psi 150
